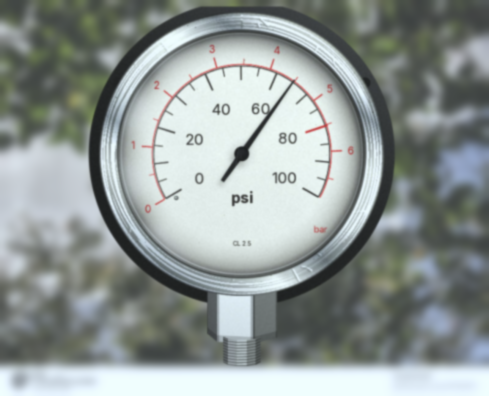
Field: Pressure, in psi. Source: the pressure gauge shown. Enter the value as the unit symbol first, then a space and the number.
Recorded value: psi 65
